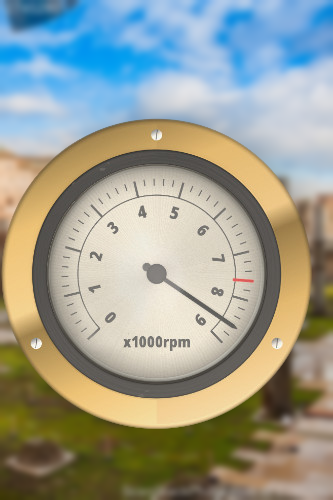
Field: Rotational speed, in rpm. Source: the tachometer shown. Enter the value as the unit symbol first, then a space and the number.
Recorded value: rpm 8600
